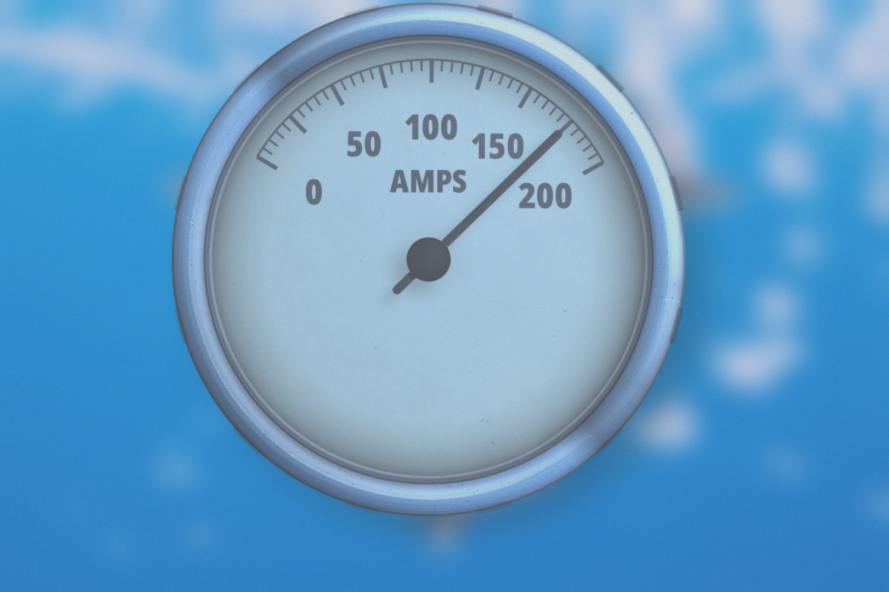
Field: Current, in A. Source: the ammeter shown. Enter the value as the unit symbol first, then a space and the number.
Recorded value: A 175
